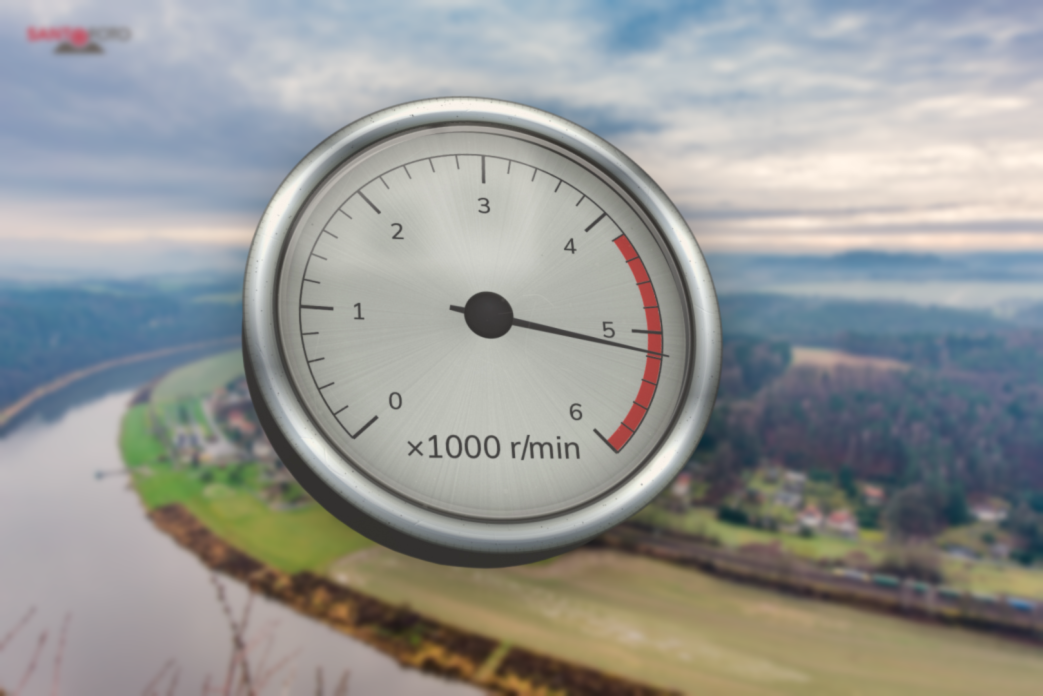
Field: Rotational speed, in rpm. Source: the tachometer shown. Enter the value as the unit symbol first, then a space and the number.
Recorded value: rpm 5200
